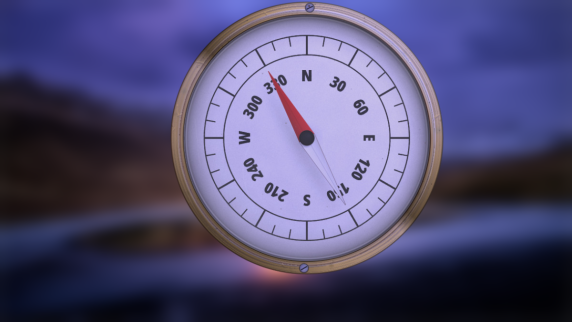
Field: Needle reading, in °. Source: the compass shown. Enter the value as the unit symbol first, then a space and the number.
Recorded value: ° 330
